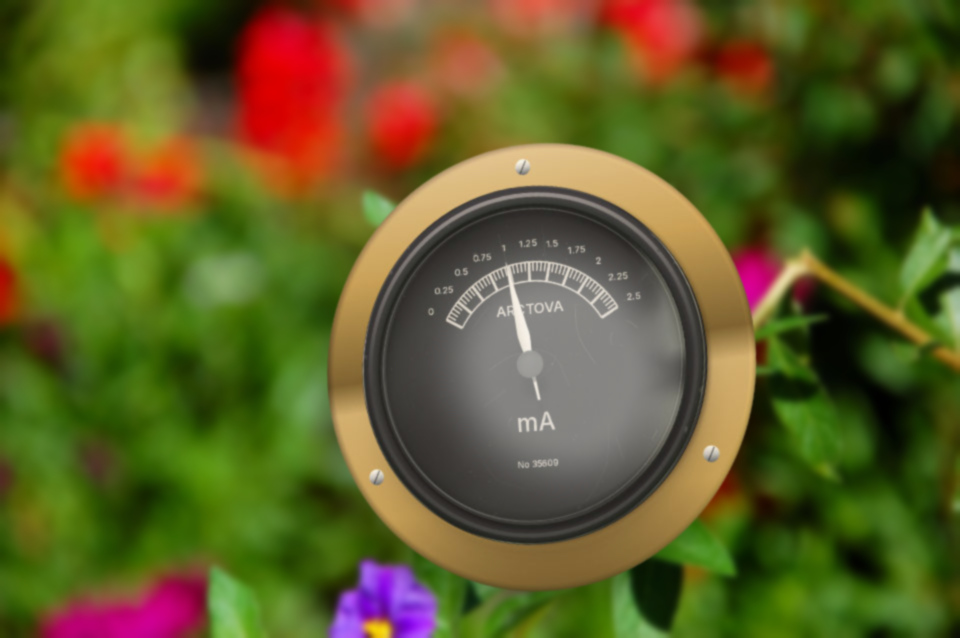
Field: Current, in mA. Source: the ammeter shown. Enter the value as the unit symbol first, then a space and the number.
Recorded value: mA 1
